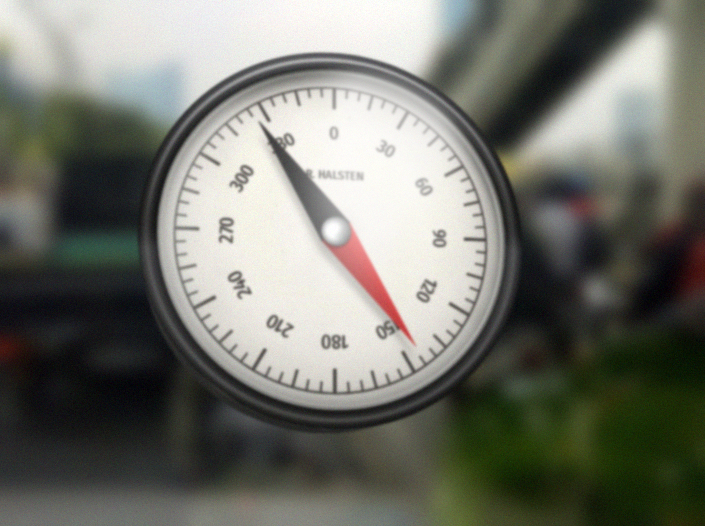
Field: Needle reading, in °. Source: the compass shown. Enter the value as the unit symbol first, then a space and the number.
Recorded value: ° 145
